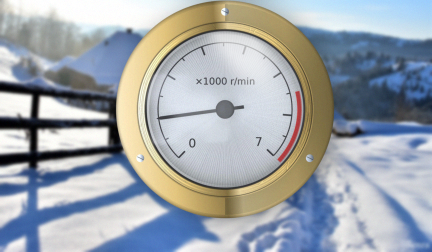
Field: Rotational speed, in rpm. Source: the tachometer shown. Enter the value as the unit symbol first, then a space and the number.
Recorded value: rpm 1000
